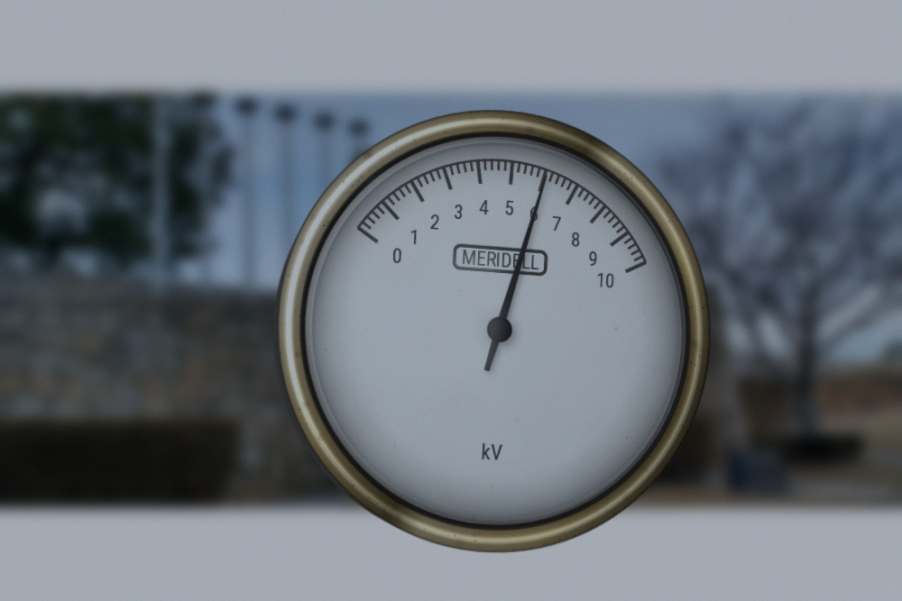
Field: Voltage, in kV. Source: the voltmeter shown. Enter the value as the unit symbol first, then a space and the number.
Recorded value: kV 6
